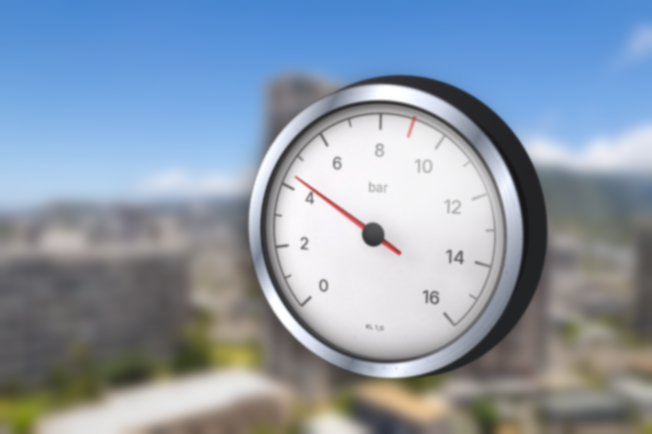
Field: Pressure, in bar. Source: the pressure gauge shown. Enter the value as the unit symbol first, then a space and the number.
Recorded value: bar 4.5
